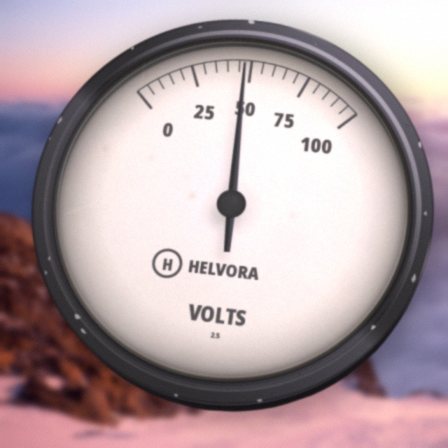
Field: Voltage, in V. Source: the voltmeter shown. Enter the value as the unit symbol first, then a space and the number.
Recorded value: V 47.5
